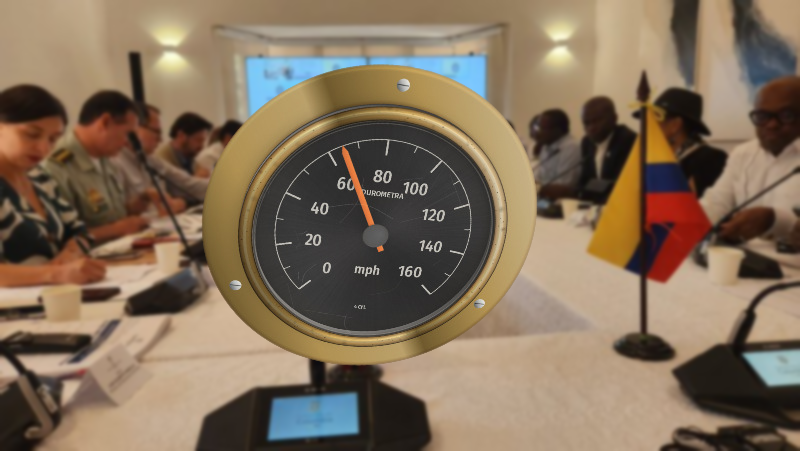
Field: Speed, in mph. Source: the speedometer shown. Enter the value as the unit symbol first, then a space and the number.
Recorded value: mph 65
